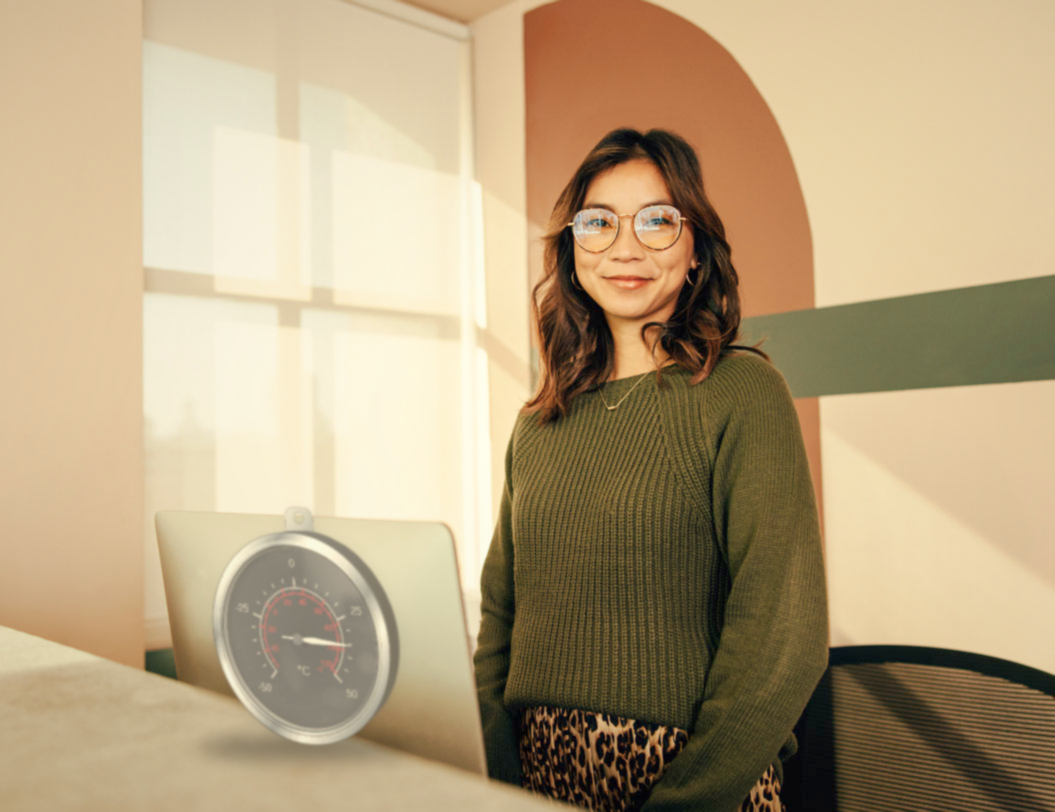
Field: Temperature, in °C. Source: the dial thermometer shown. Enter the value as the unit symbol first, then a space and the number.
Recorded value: °C 35
